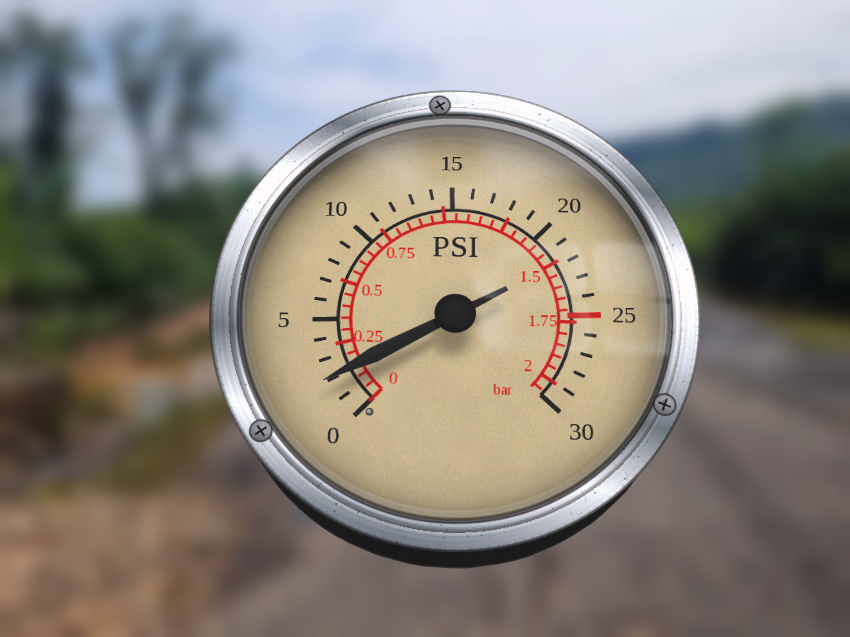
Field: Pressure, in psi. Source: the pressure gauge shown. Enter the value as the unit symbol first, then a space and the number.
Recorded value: psi 2
